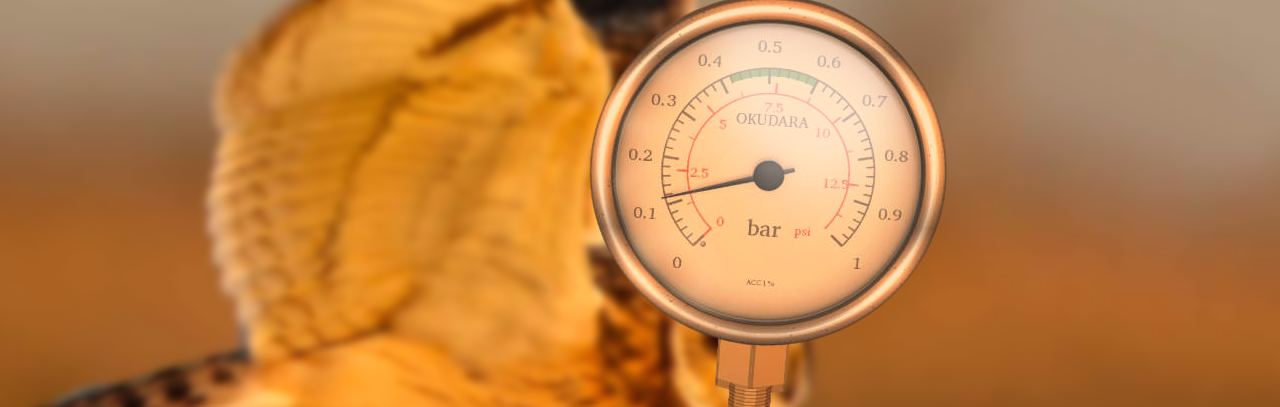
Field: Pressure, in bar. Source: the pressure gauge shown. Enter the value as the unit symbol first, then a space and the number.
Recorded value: bar 0.12
